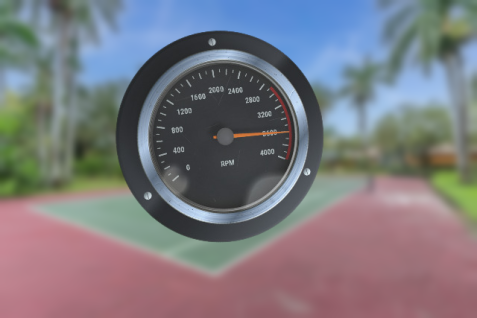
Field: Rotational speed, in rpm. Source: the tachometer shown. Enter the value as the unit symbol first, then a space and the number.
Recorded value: rpm 3600
